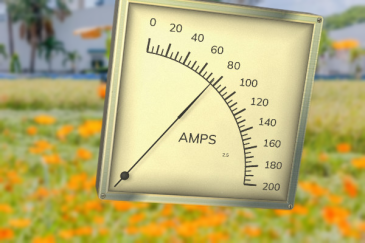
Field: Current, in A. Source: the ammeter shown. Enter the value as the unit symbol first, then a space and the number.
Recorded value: A 75
